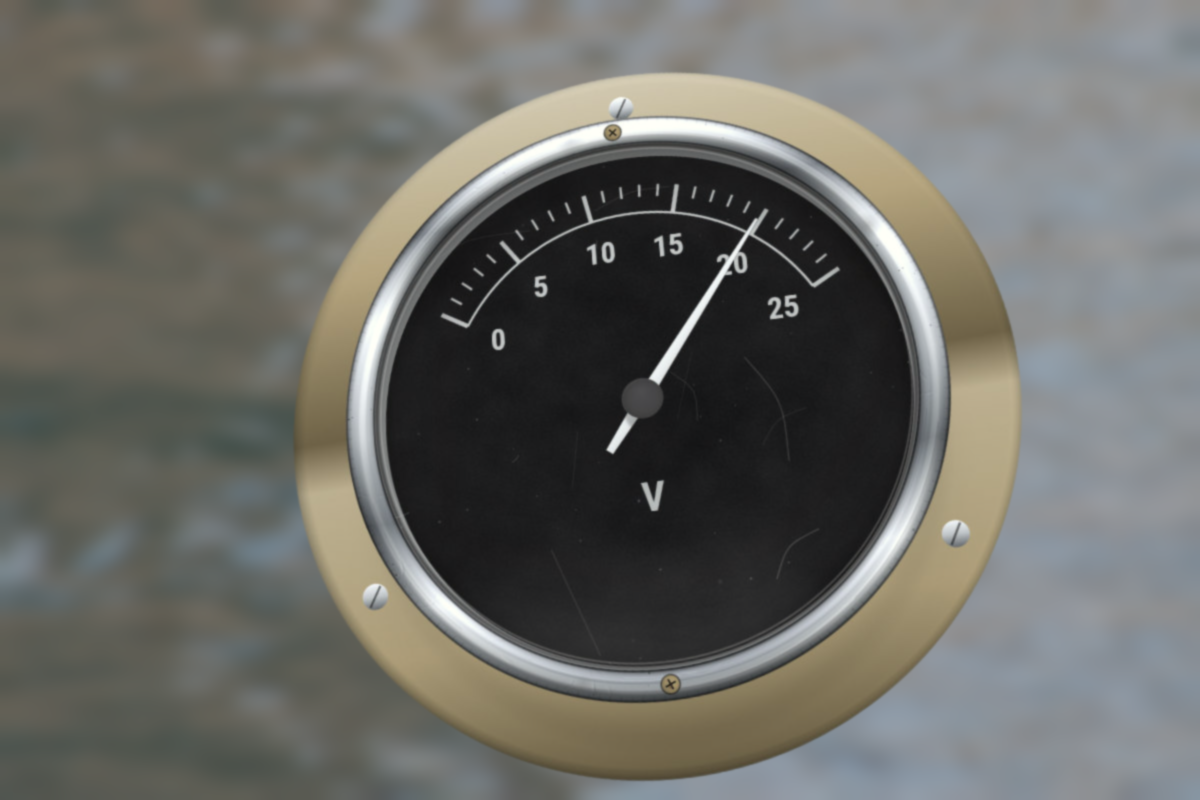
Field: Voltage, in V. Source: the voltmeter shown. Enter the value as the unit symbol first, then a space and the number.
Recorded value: V 20
